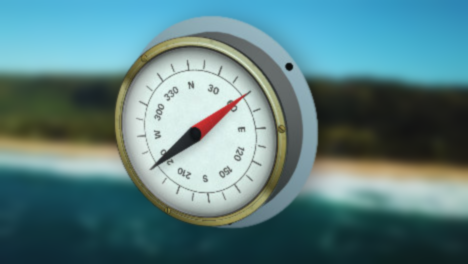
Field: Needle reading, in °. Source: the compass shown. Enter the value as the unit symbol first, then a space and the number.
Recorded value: ° 60
